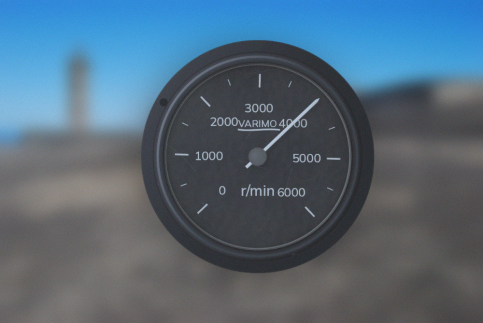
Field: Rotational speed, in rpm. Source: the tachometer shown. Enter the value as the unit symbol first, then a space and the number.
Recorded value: rpm 4000
